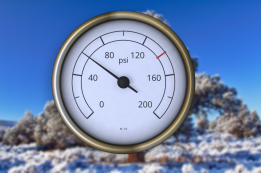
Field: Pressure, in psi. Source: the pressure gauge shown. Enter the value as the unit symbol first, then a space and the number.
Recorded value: psi 60
